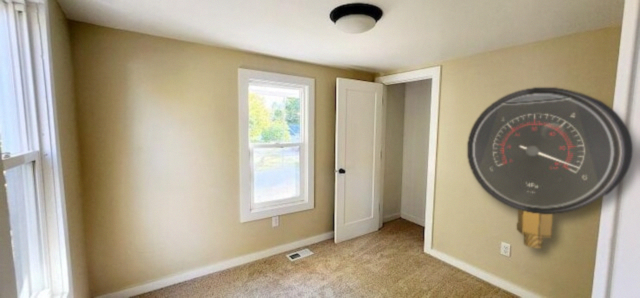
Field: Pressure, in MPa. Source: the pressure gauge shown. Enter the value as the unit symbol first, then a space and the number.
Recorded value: MPa 5.8
